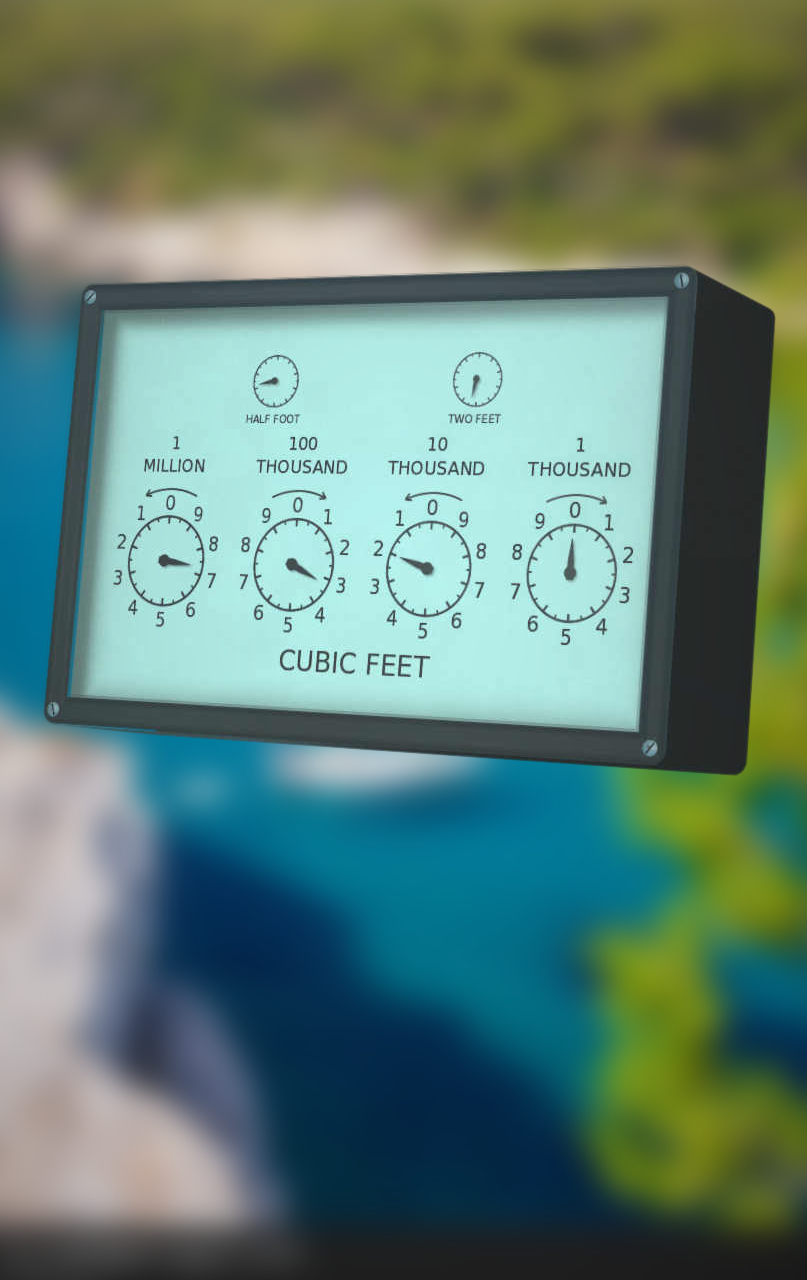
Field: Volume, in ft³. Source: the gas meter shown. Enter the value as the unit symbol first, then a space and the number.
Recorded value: ft³ 732000
